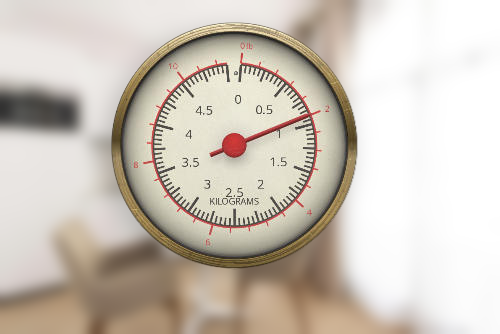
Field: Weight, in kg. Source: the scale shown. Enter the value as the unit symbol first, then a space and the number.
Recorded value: kg 0.9
